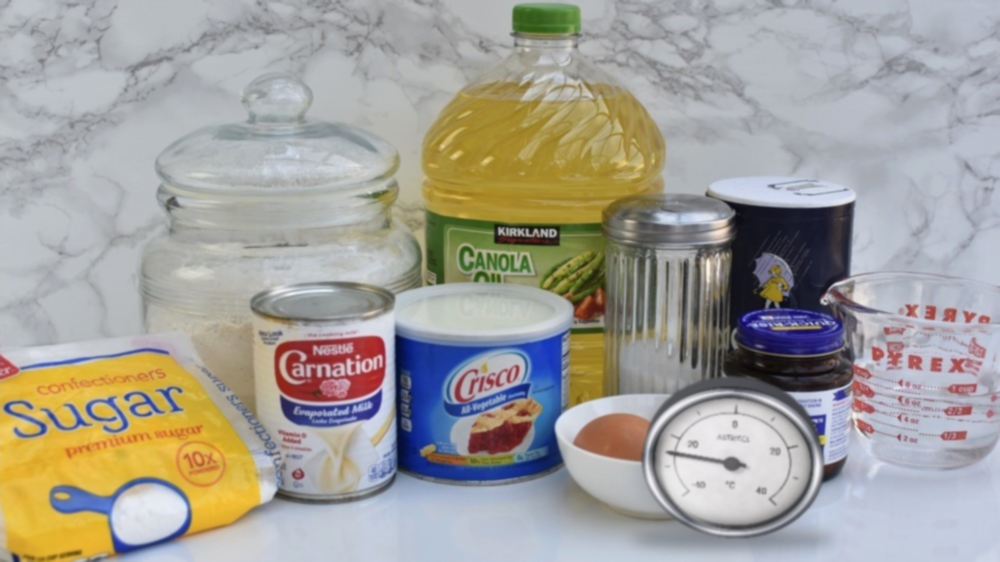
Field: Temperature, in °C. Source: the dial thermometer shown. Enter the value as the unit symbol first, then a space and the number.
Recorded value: °C -25
